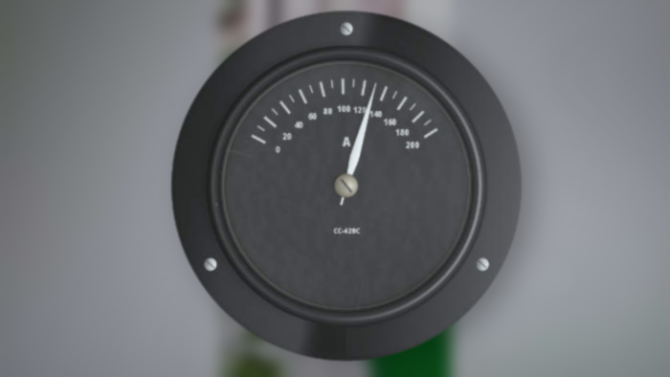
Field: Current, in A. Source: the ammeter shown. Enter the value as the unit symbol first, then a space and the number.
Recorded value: A 130
